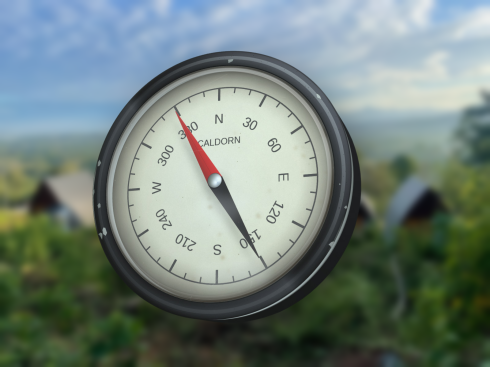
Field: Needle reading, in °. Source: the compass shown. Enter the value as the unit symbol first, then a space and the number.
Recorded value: ° 330
